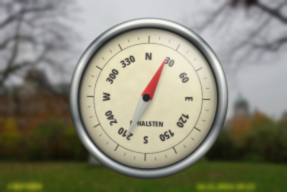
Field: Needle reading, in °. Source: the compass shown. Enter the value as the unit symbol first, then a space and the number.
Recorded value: ° 25
